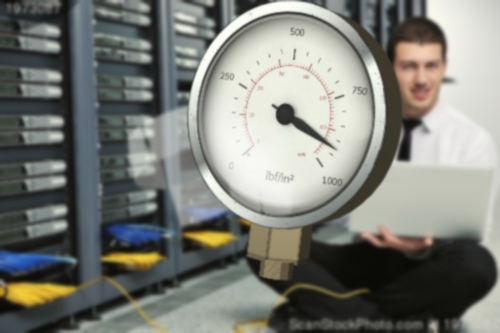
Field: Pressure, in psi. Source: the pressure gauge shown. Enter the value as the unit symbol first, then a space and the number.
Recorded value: psi 925
